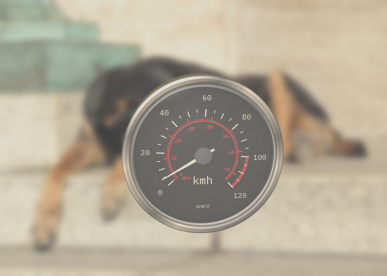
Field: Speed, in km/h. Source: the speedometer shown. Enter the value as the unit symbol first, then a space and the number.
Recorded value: km/h 5
